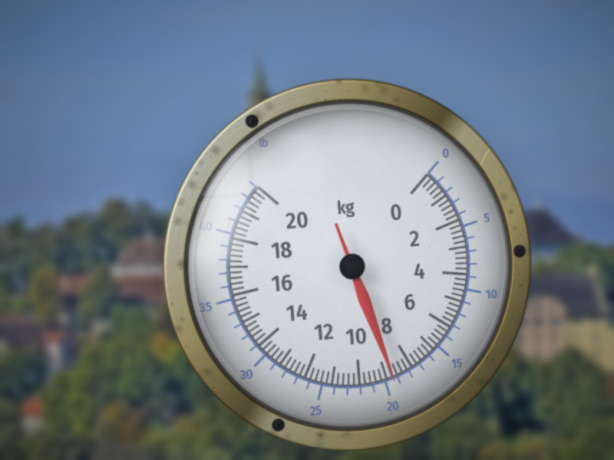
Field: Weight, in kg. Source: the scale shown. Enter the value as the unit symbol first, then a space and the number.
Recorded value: kg 8.8
